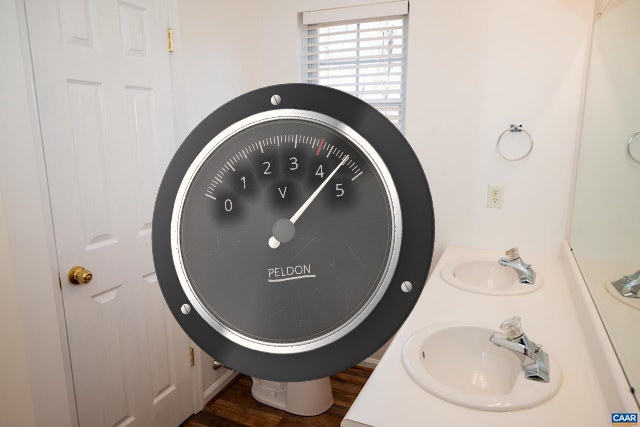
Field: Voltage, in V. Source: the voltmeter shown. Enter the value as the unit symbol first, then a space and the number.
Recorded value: V 4.5
